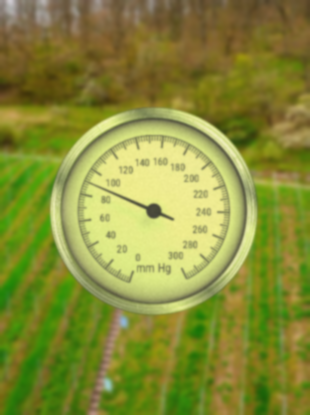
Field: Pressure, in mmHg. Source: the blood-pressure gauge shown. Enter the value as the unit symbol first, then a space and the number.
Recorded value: mmHg 90
